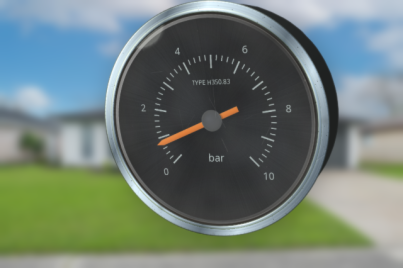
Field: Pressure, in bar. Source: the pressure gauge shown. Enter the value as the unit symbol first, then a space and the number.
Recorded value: bar 0.8
